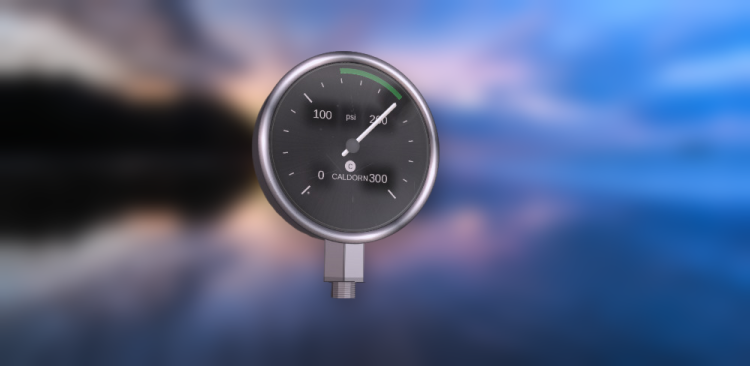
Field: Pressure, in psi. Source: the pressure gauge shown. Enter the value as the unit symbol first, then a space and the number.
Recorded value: psi 200
